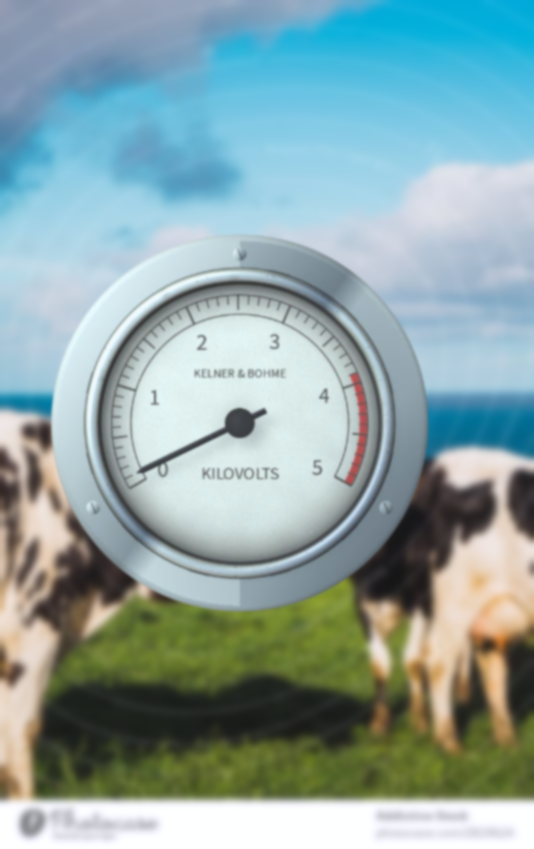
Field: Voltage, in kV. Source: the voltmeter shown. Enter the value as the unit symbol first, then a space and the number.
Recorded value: kV 0.1
